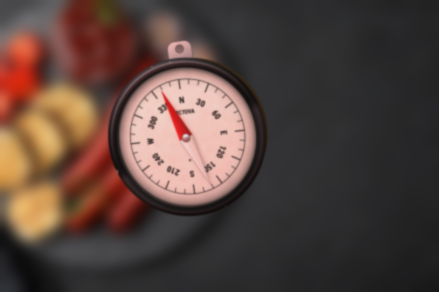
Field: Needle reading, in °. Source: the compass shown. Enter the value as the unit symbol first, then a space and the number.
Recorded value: ° 340
